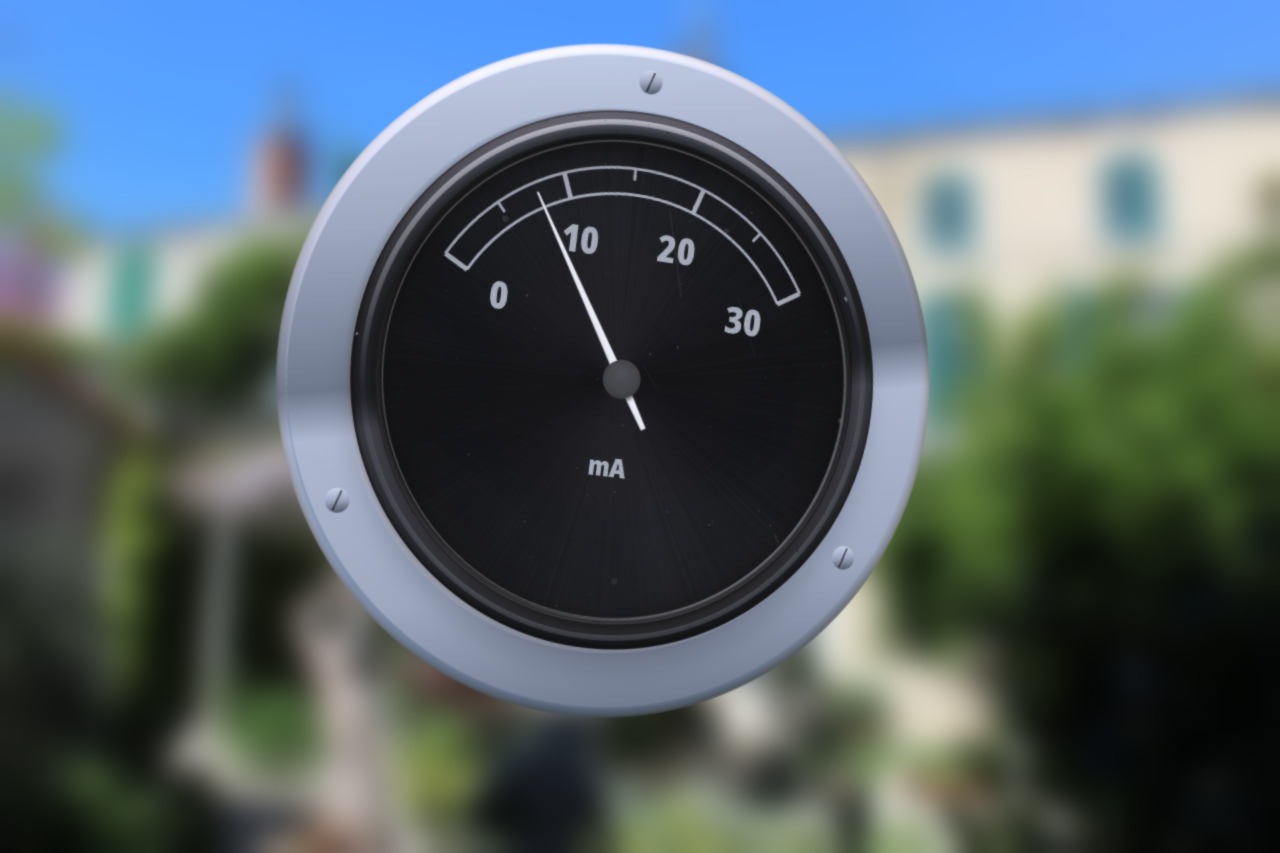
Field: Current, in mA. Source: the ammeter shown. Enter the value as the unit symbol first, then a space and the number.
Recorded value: mA 7.5
